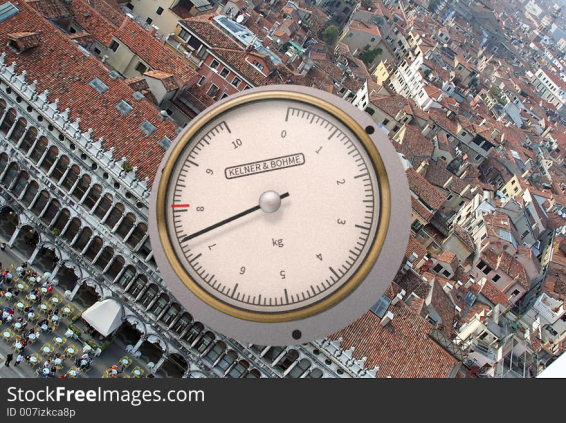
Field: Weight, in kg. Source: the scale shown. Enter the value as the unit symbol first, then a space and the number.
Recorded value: kg 7.4
